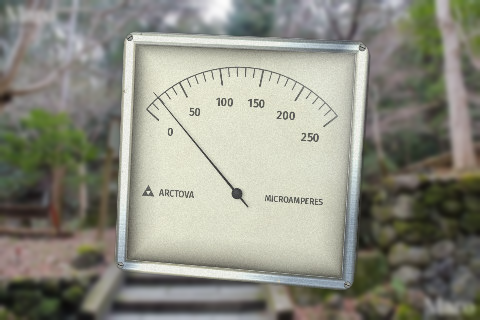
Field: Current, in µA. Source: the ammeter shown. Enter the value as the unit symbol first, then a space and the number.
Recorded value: µA 20
